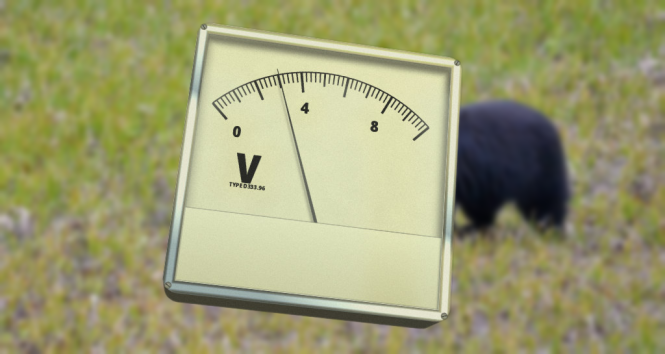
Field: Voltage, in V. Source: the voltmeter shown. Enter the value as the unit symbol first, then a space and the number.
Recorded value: V 3
